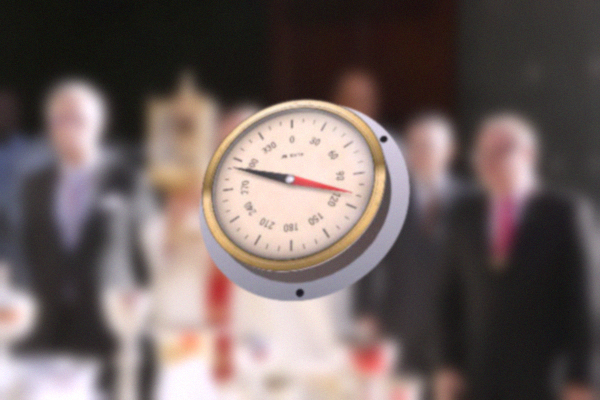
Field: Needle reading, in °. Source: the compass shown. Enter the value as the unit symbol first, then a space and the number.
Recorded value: ° 110
